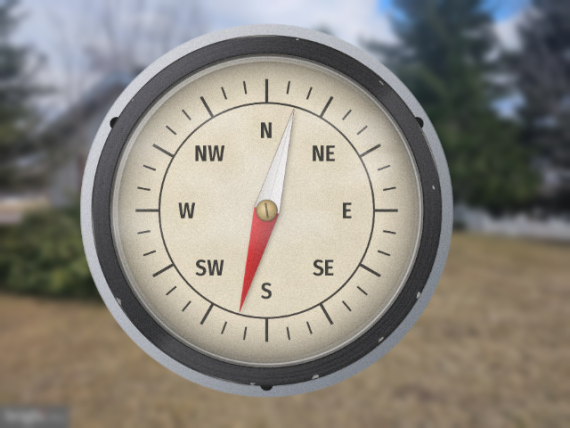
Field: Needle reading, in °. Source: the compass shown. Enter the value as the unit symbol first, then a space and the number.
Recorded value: ° 195
